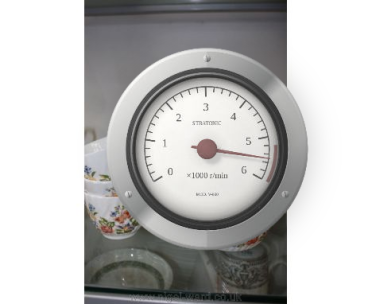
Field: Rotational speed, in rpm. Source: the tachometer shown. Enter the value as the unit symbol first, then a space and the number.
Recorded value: rpm 5500
